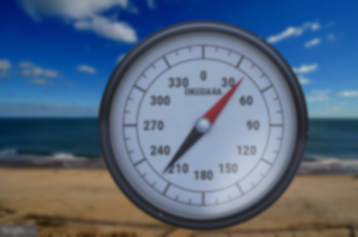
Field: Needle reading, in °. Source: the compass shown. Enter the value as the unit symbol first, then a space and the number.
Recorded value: ° 40
